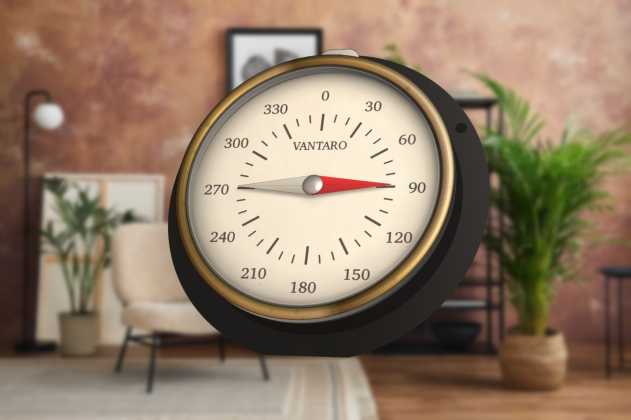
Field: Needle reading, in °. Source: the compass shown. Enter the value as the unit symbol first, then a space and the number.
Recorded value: ° 90
